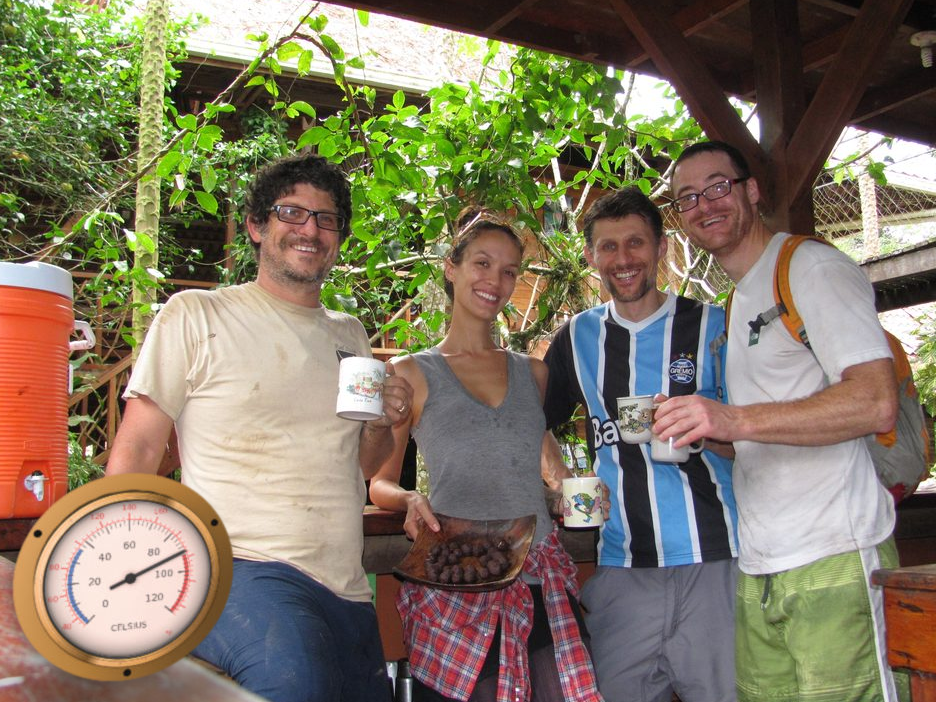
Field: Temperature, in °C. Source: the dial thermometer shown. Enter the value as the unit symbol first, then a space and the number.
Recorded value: °C 90
